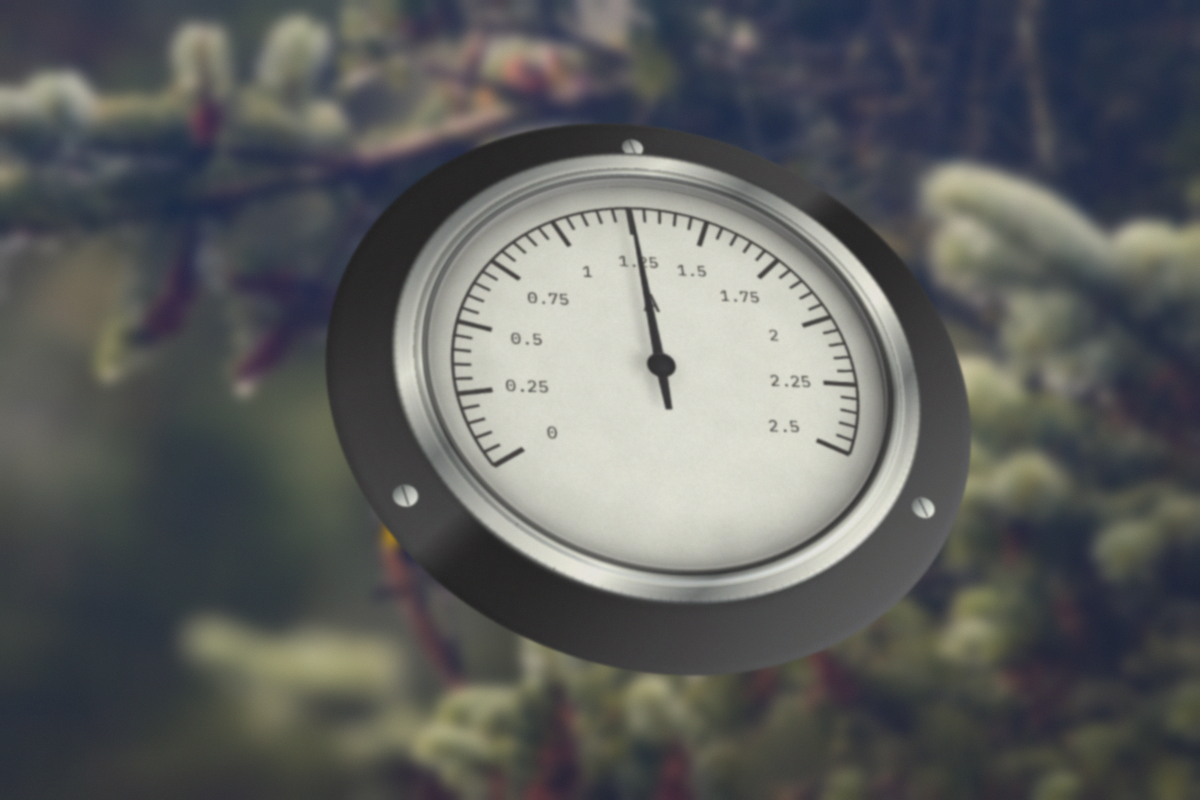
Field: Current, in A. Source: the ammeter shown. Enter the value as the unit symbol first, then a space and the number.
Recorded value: A 1.25
